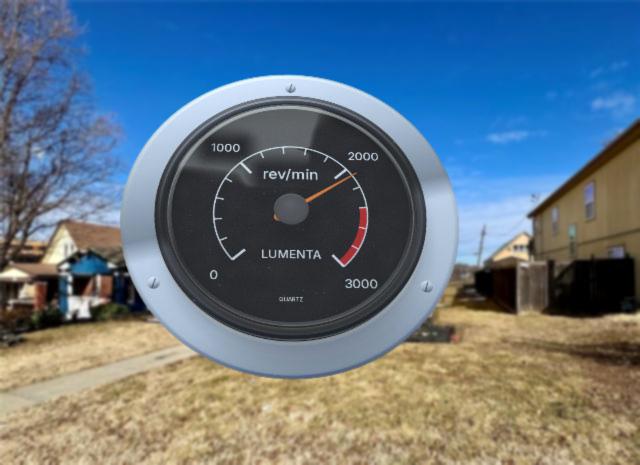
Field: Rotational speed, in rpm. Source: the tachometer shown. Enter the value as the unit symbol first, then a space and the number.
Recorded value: rpm 2100
